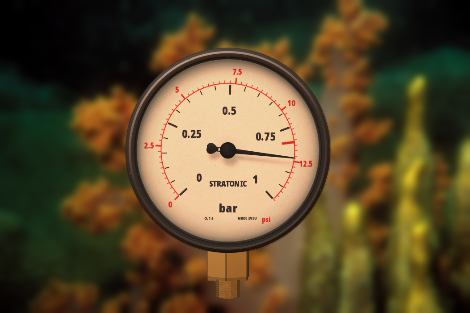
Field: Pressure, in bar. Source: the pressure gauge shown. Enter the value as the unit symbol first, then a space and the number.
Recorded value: bar 0.85
